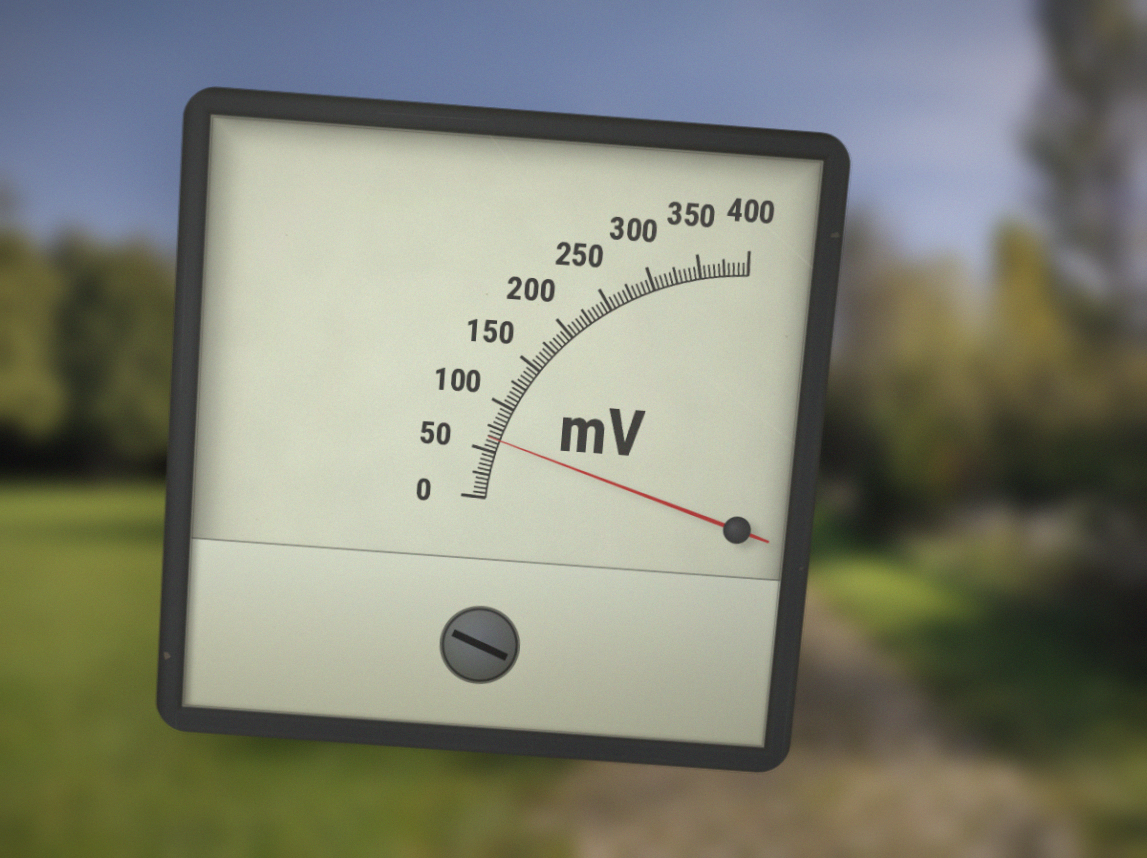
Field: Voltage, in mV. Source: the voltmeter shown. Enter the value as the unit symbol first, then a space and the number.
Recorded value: mV 65
